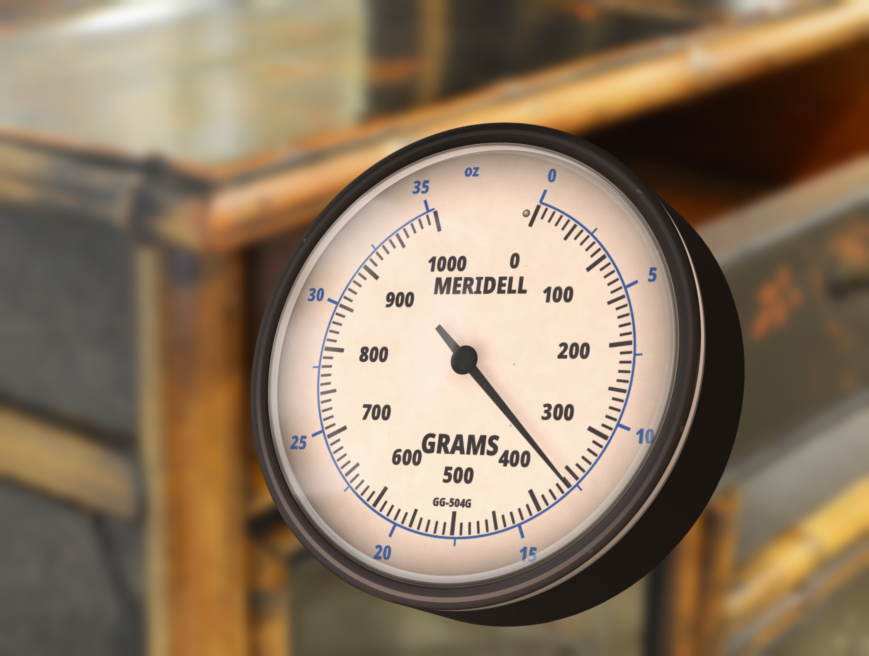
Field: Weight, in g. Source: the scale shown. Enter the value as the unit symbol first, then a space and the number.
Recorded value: g 360
